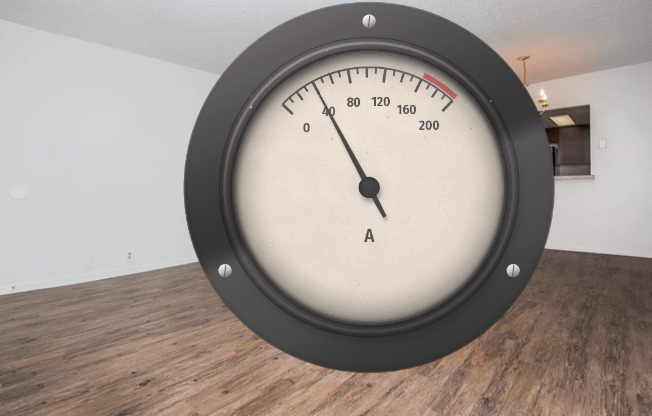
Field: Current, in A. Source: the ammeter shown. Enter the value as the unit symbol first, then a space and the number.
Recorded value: A 40
